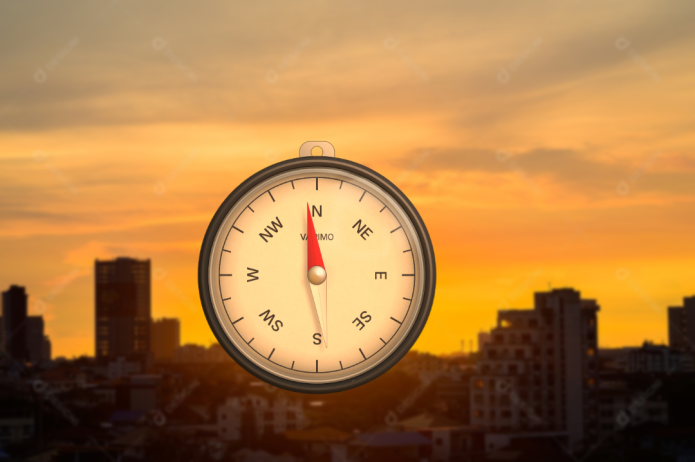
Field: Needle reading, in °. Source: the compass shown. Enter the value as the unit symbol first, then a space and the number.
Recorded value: ° 352.5
